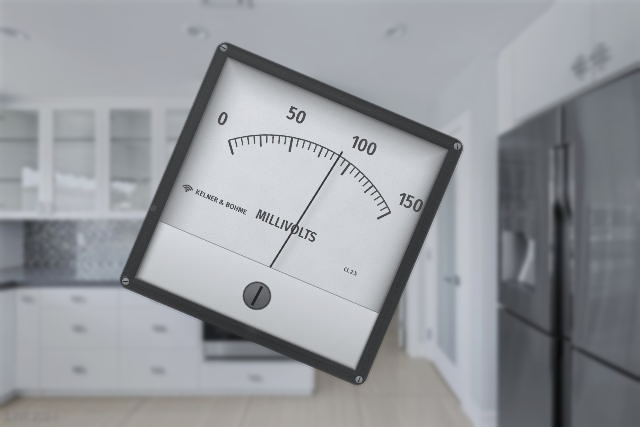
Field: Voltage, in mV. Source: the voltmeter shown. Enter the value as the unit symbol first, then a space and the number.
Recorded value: mV 90
